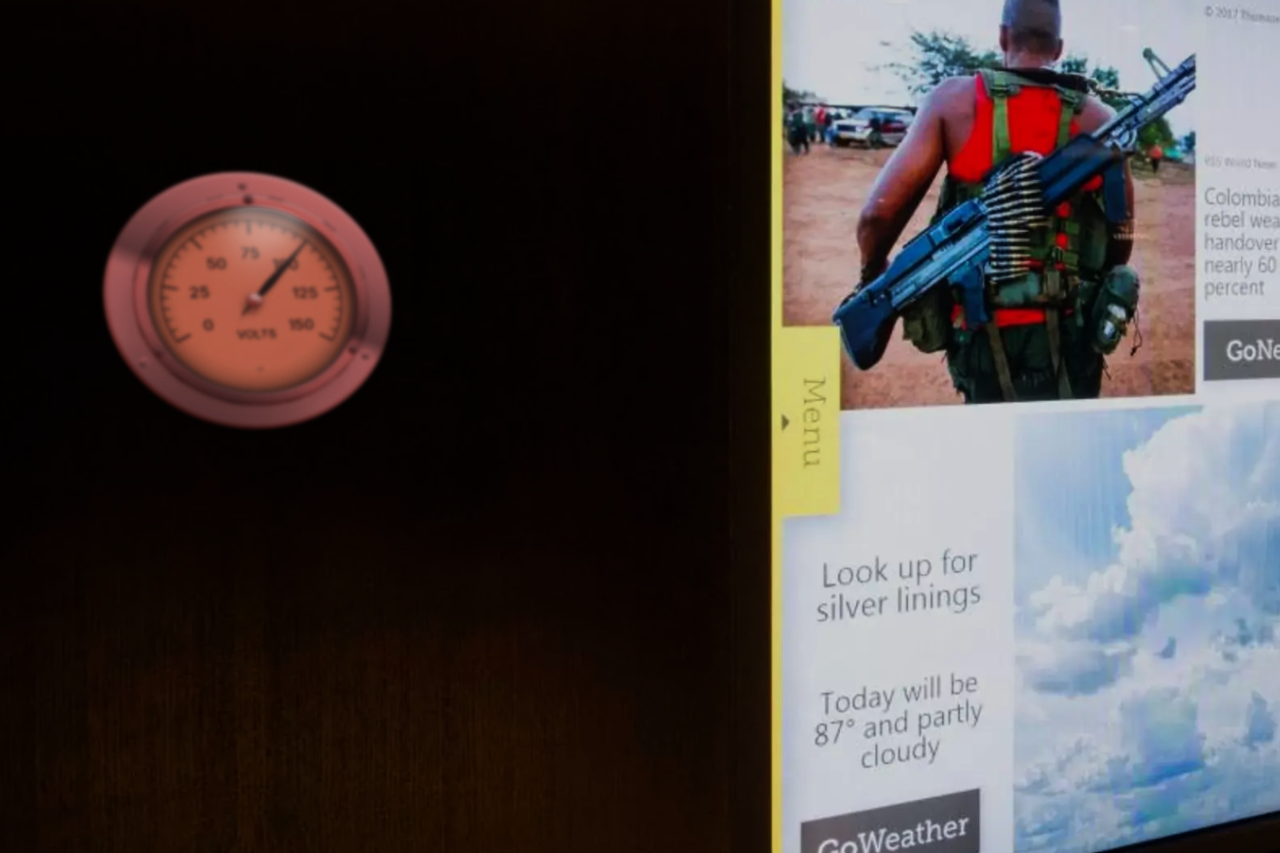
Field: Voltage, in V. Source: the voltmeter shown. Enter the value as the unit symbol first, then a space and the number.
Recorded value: V 100
